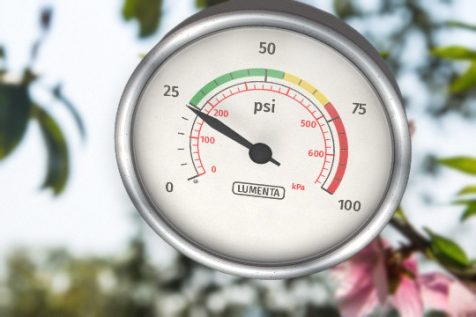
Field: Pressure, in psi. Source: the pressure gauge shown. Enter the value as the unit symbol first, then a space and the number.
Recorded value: psi 25
